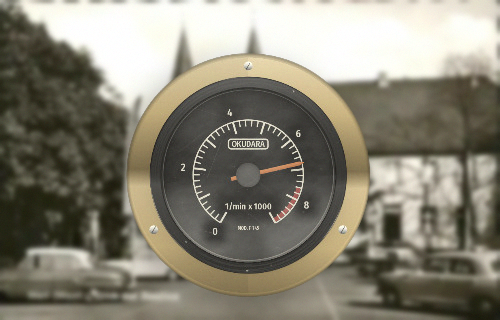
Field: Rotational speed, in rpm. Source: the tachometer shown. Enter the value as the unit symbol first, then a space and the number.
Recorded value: rpm 6800
